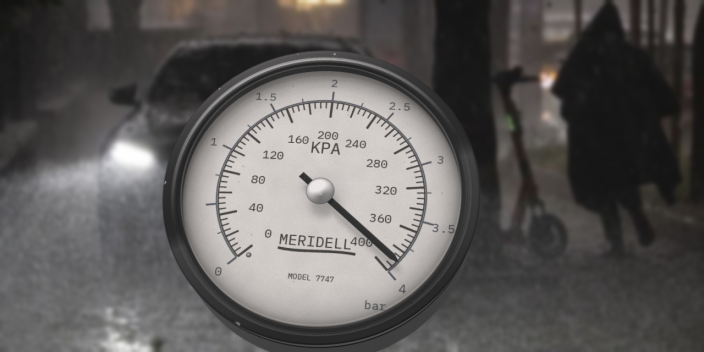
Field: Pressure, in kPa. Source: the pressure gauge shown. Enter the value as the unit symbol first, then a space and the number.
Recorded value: kPa 390
